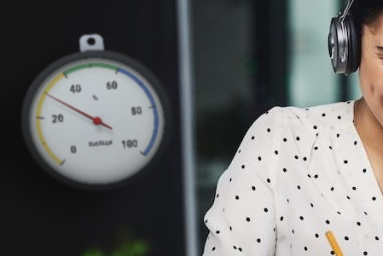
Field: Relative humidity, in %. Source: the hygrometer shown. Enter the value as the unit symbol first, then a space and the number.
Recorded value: % 30
